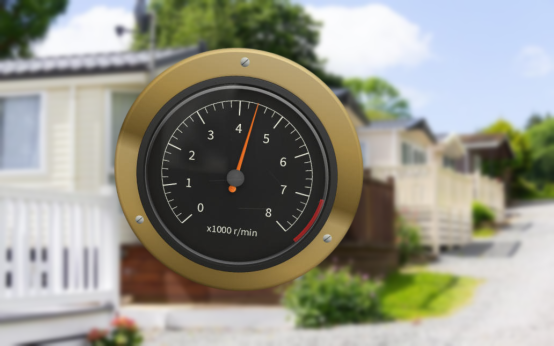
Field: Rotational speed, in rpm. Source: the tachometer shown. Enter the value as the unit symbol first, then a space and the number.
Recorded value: rpm 4400
